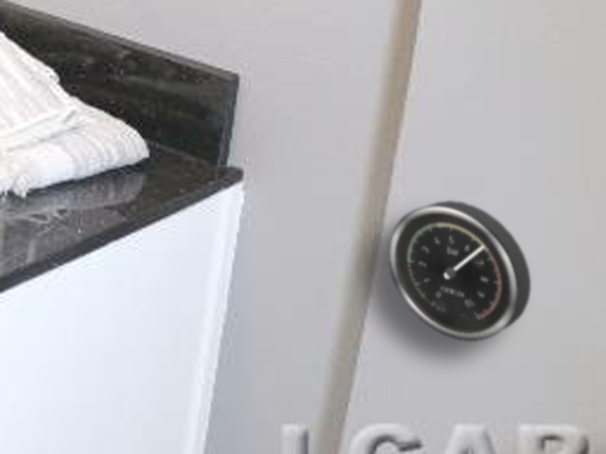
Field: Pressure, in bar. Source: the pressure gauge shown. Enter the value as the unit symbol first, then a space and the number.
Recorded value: bar 6.5
